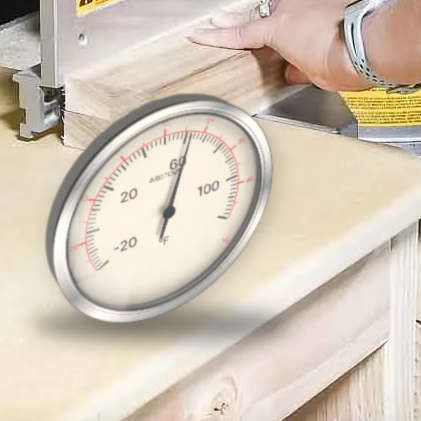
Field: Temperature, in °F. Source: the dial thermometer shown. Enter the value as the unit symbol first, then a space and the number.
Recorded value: °F 60
